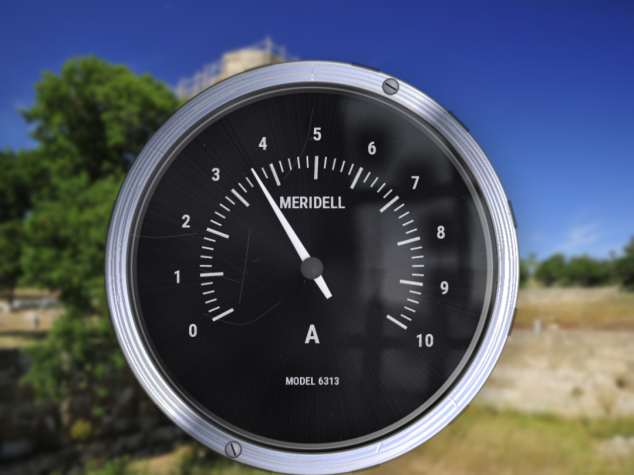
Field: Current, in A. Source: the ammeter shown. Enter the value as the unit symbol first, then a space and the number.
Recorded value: A 3.6
